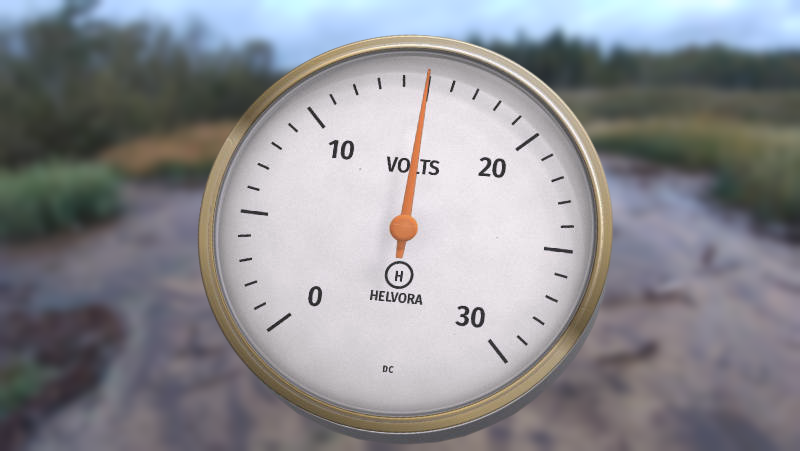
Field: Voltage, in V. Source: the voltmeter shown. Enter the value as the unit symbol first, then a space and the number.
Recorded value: V 15
